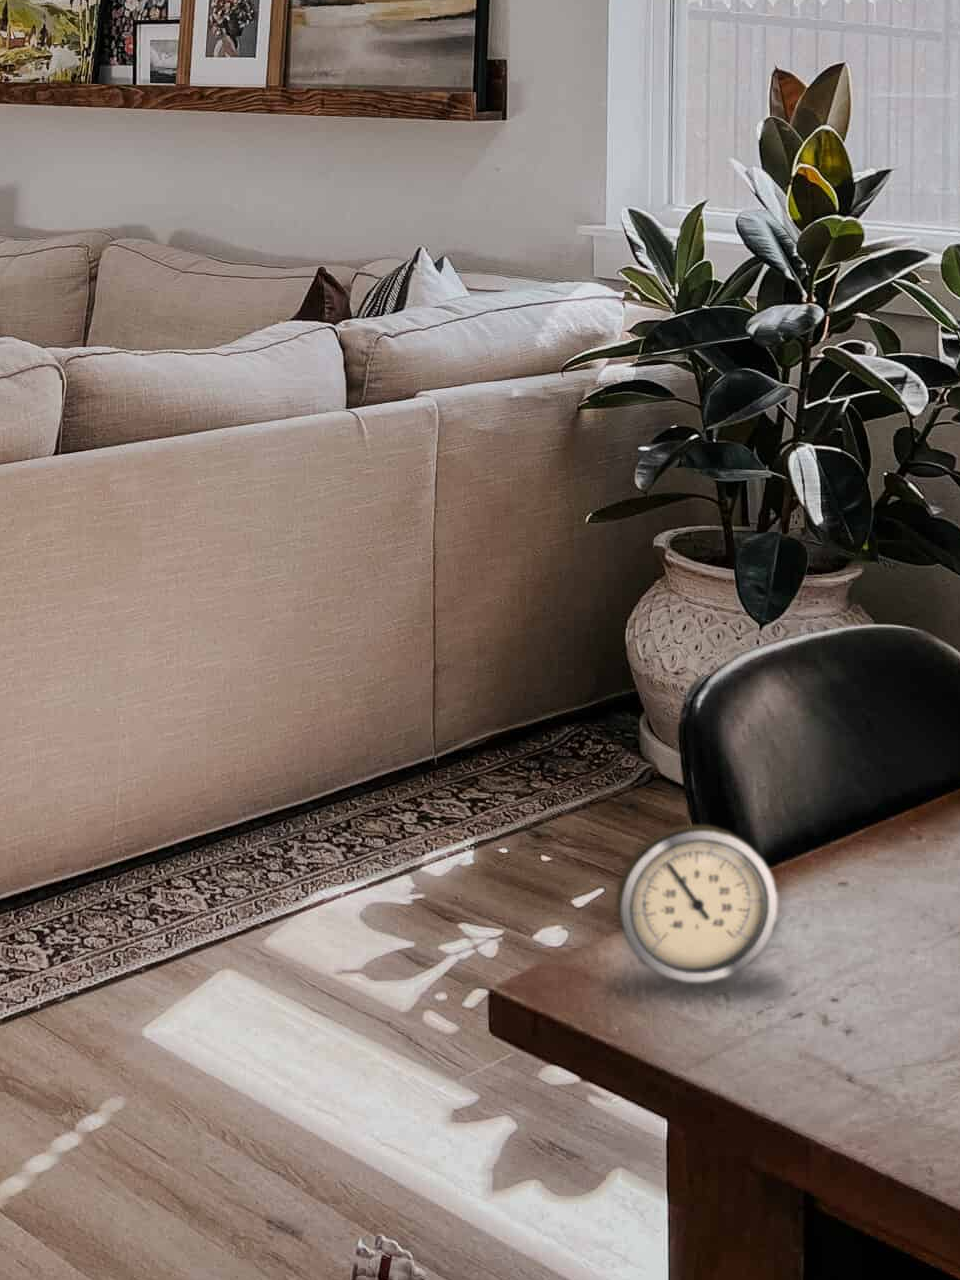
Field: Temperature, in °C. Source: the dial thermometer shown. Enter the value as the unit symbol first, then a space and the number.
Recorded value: °C -10
